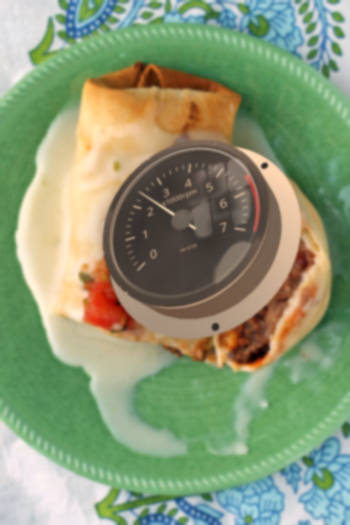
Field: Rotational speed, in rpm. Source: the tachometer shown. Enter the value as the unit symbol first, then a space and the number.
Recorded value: rpm 2400
